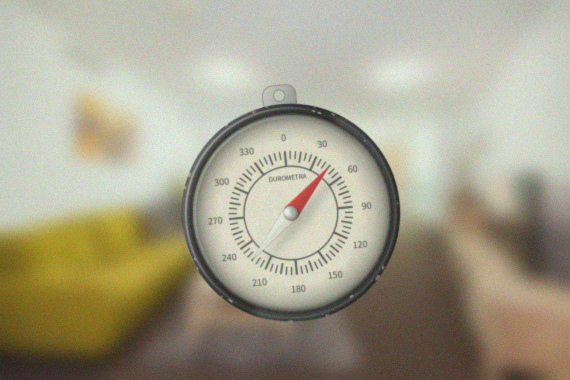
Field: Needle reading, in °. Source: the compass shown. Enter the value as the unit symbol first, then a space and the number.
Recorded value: ° 45
